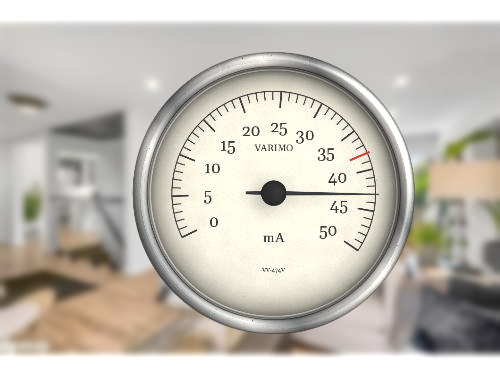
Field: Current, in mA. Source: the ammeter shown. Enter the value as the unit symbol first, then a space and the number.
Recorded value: mA 43
